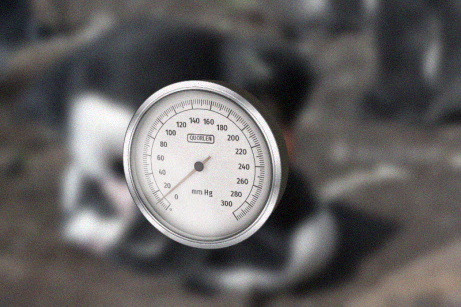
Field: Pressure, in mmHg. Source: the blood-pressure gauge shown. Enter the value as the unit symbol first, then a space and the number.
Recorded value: mmHg 10
